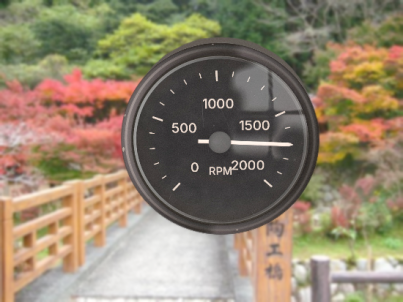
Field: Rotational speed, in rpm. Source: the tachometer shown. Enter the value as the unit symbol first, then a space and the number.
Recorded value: rpm 1700
